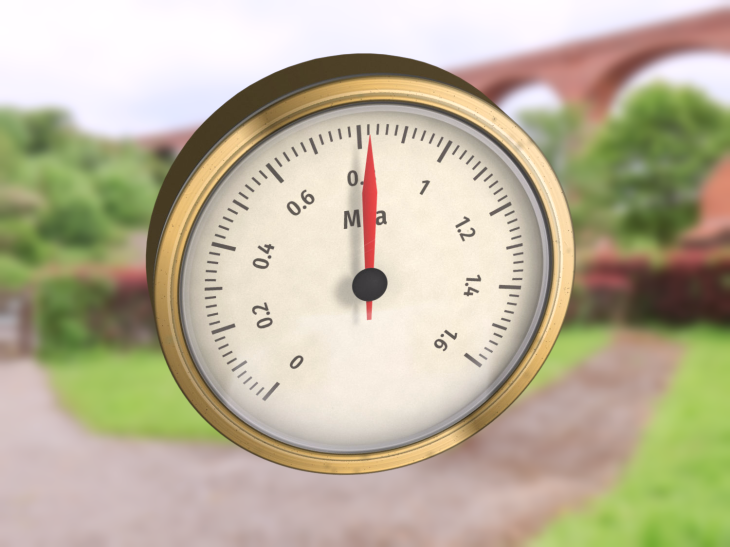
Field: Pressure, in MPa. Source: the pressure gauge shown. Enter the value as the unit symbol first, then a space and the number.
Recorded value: MPa 0.82
